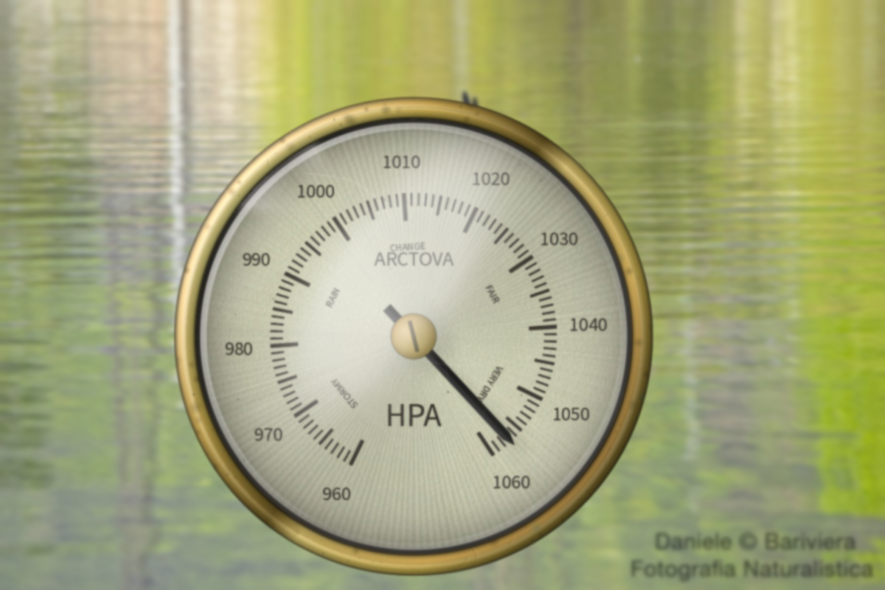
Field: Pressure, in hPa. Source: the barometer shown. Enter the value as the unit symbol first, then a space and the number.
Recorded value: hPa 1057
